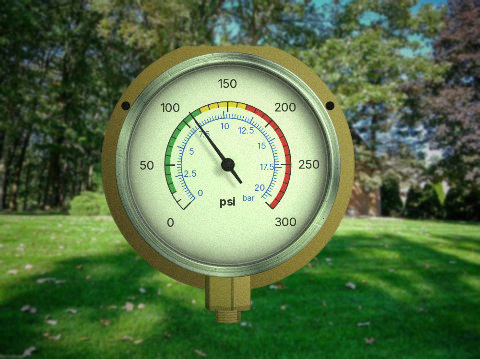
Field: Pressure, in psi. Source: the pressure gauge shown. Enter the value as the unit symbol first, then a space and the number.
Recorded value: psi 110
